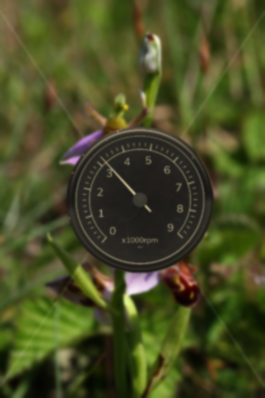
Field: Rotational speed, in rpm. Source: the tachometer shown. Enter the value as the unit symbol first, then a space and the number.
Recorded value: rpm 3200
